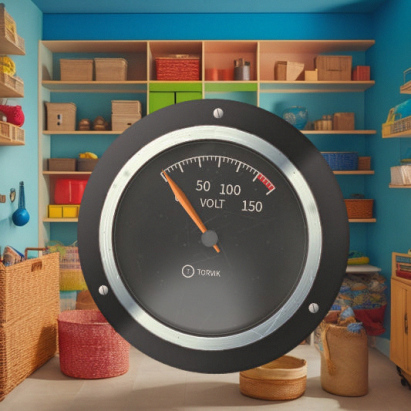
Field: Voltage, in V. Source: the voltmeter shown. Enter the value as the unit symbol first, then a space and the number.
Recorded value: V 5
